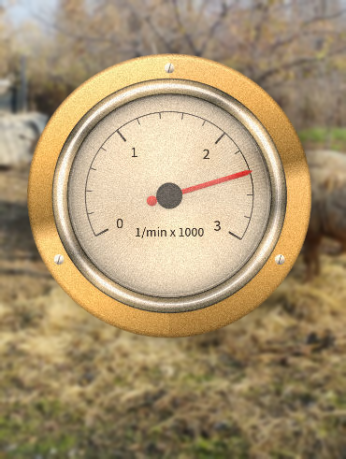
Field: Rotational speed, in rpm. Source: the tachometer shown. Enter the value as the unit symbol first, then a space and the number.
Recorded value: rpm 2400
